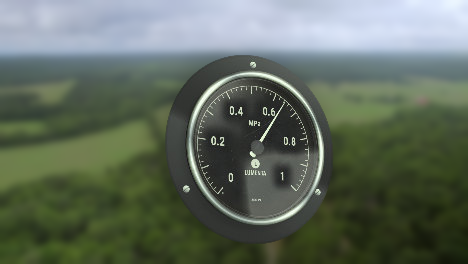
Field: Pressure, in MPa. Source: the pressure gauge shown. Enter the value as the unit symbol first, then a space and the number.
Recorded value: MPa 0.64
